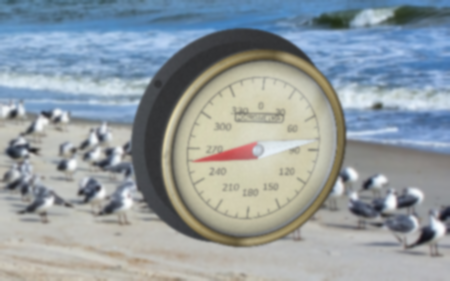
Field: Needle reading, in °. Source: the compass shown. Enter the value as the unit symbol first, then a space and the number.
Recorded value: ° 260
